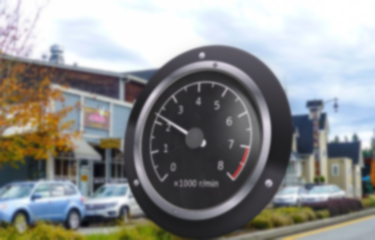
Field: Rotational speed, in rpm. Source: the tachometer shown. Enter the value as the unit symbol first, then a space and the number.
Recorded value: rpm 2250
